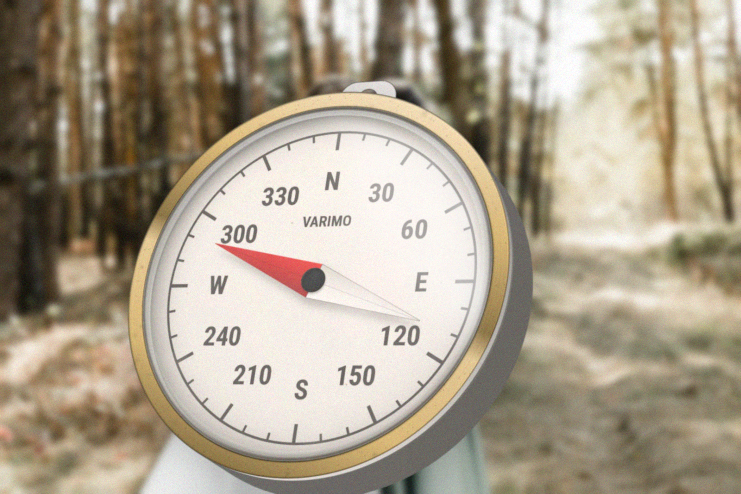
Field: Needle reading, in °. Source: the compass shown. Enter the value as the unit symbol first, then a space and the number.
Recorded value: ° 290
